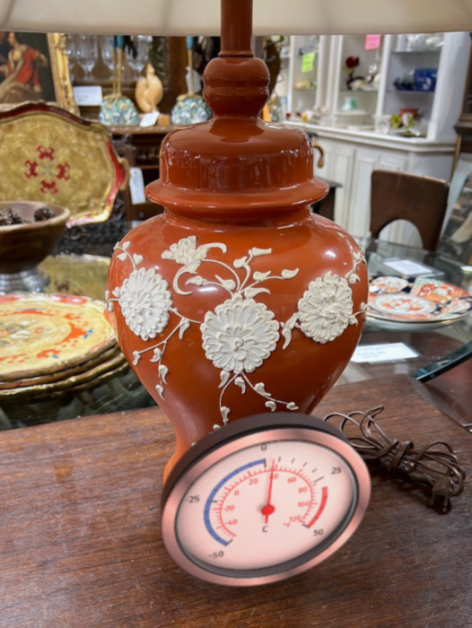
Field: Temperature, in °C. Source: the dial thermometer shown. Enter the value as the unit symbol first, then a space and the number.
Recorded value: °C 2.5
